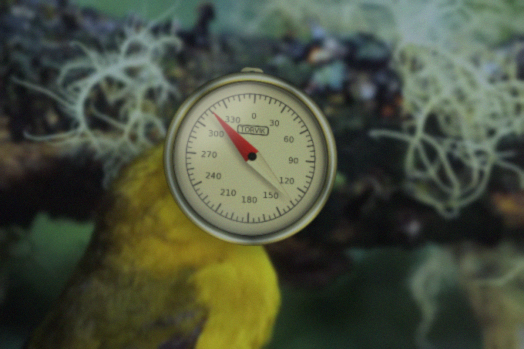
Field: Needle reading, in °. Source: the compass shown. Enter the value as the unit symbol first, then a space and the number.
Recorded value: ° 315
